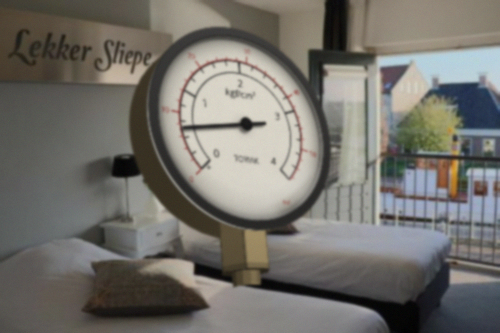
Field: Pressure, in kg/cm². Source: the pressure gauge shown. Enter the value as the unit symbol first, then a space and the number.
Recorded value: kg/cm² 0.5
